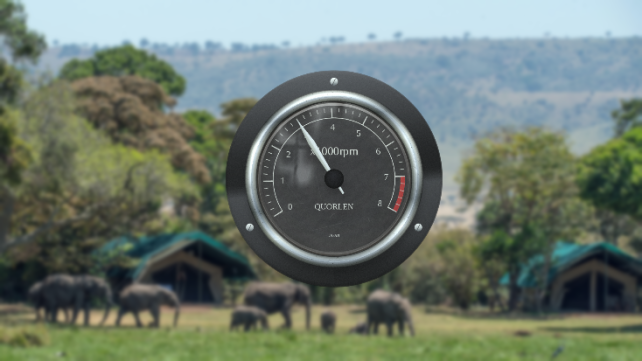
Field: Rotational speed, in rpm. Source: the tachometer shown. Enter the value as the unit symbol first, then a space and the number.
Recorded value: rpm 3000
